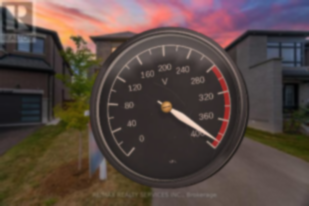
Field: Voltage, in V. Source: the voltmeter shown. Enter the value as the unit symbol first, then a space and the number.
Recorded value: V 390
